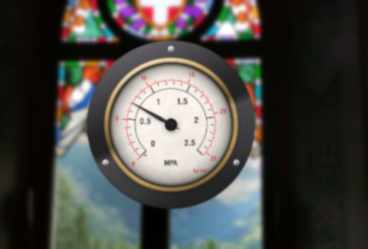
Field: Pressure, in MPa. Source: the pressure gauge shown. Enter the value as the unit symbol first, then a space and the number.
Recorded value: MPa 0.7
